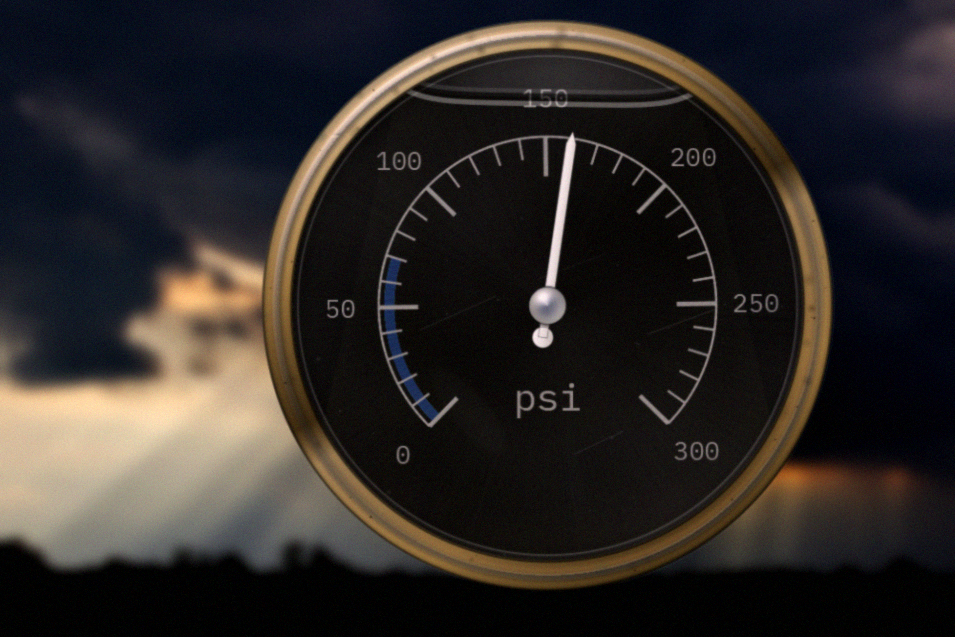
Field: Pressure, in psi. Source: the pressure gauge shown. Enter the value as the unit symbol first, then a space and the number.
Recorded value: psi 160
